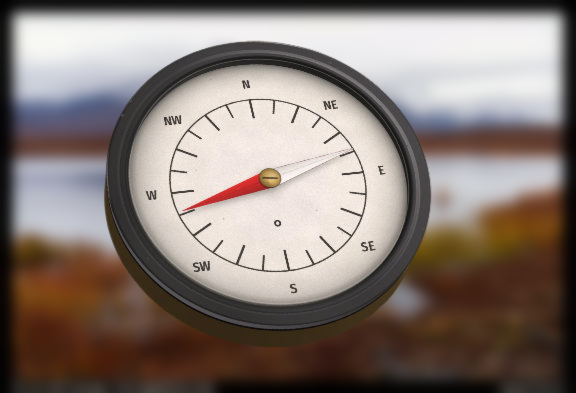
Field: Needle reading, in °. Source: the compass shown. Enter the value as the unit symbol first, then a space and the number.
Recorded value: ° 255
